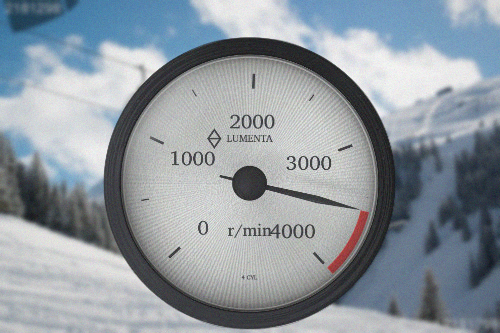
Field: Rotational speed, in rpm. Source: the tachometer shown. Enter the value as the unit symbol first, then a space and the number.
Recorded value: rpm 3500
